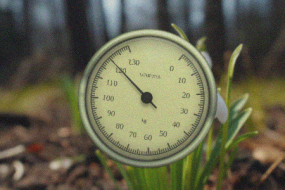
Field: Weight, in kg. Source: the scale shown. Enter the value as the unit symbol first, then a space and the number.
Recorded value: kg 120
